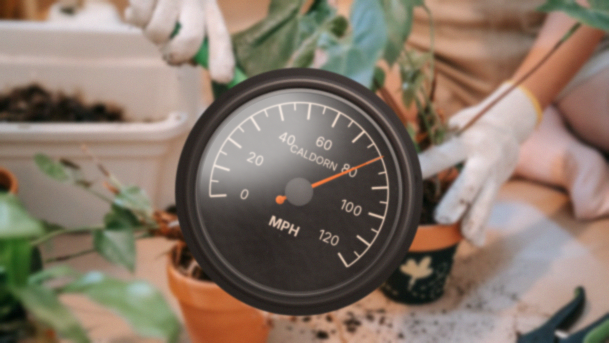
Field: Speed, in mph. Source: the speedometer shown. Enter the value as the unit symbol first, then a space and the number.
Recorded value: mph 80
